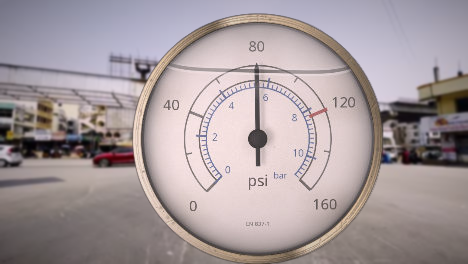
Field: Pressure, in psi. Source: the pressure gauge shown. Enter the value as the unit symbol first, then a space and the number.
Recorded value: psi 80
